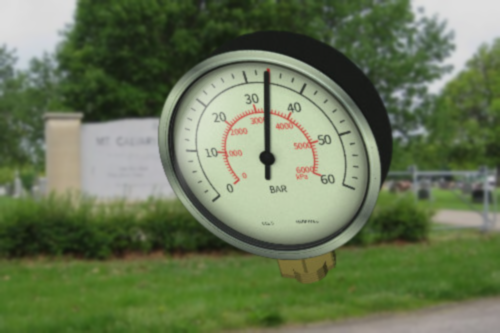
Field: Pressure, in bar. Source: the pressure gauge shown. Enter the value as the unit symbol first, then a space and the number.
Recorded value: bar 34
